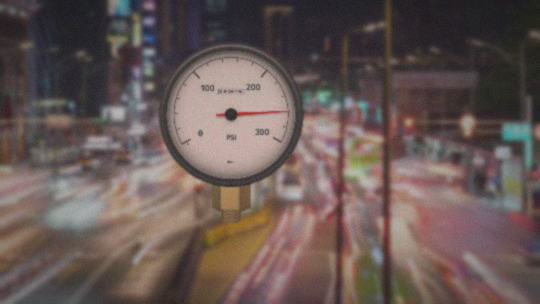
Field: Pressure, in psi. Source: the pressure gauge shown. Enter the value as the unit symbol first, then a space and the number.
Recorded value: psi 260
